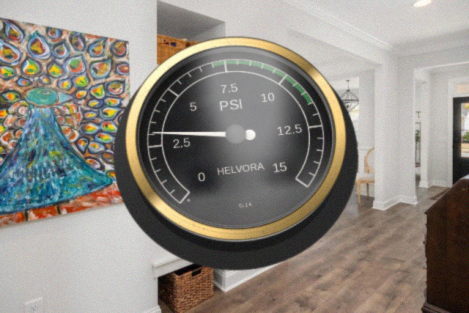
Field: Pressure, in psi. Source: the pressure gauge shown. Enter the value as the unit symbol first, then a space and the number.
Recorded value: psi 3
